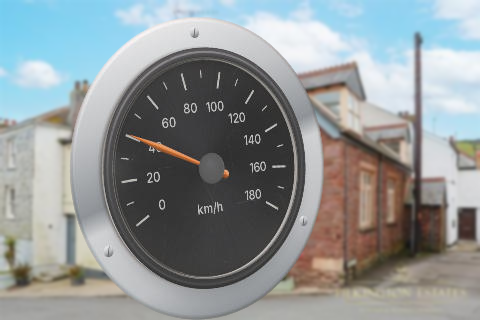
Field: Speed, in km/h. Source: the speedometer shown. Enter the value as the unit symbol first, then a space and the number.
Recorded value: km/h 40
